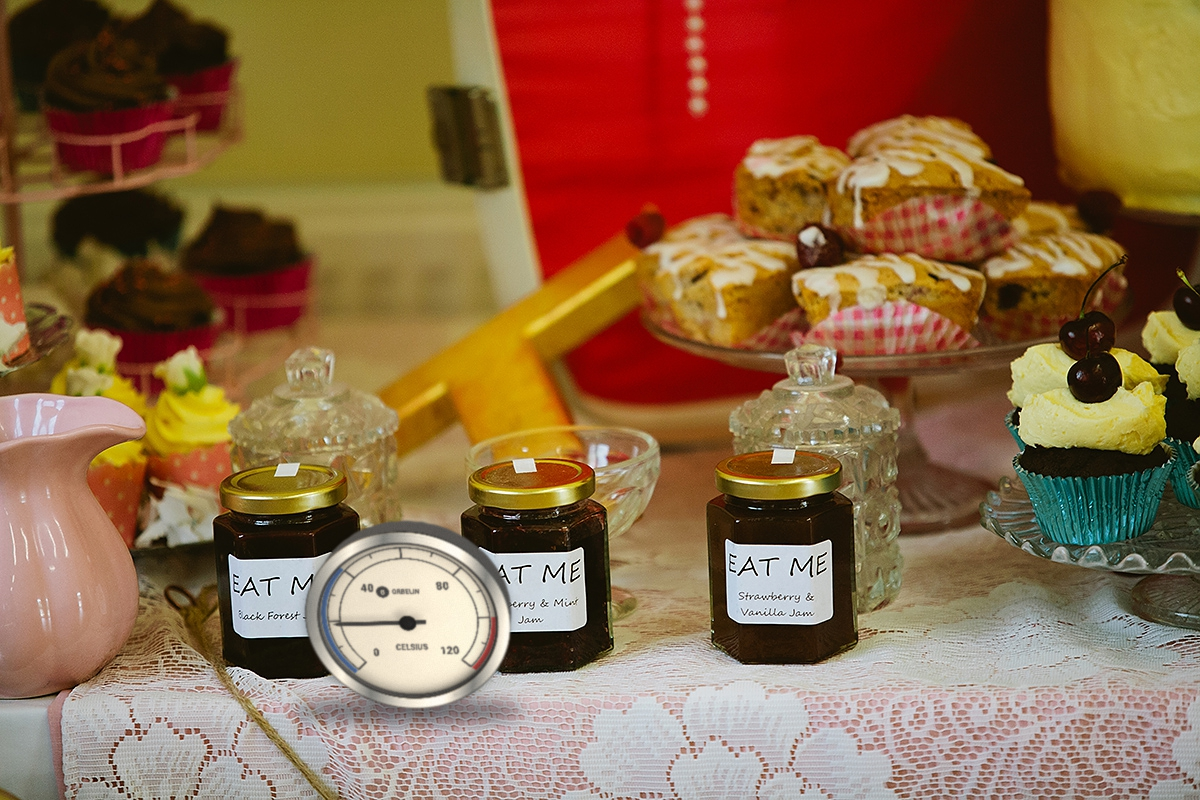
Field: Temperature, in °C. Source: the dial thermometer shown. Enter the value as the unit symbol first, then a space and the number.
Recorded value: °C 20
